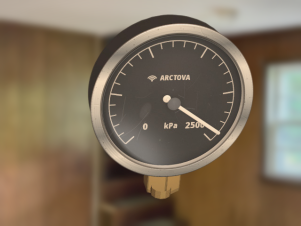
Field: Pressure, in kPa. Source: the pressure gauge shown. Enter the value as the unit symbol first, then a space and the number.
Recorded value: kPa 2400
